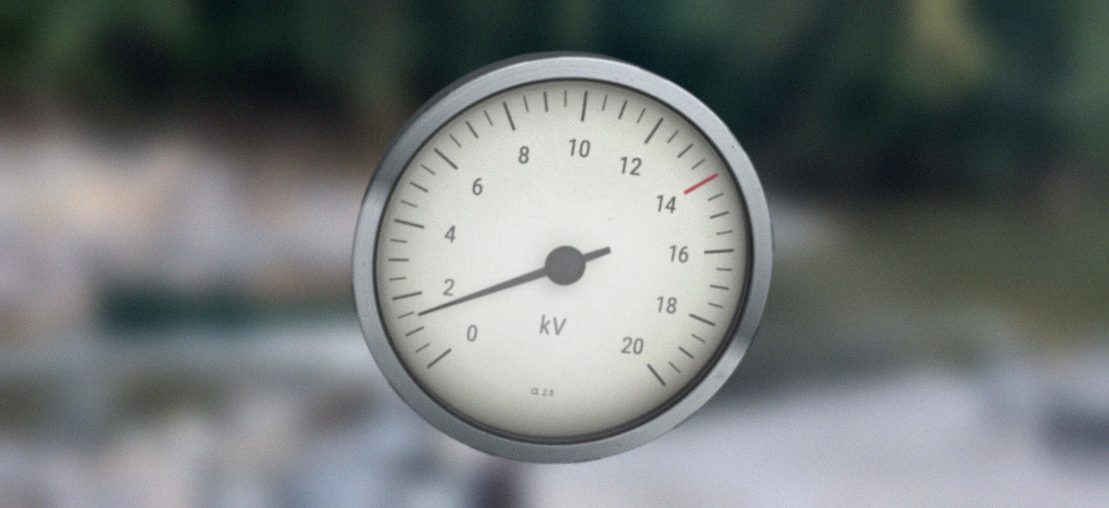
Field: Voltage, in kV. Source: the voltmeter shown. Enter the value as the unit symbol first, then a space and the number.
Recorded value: kV 1.5
